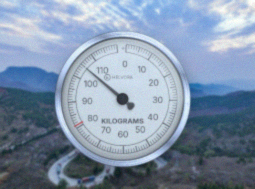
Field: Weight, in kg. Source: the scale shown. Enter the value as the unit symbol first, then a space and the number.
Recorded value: kg 105
